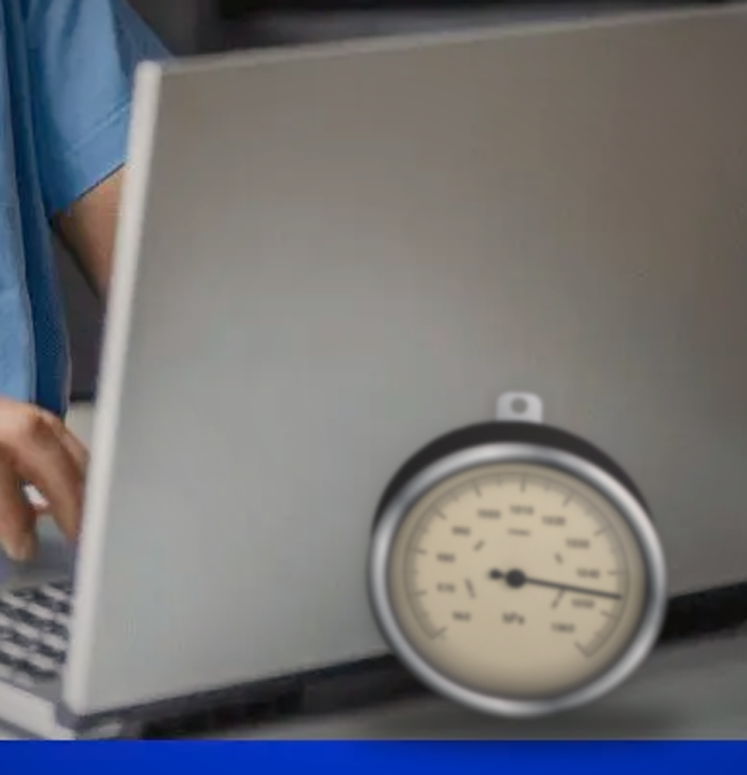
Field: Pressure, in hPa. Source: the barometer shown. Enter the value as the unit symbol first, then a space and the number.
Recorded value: hPa 1045
